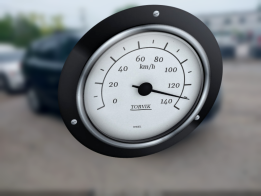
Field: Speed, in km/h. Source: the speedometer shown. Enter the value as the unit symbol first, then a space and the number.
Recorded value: km/h 130
